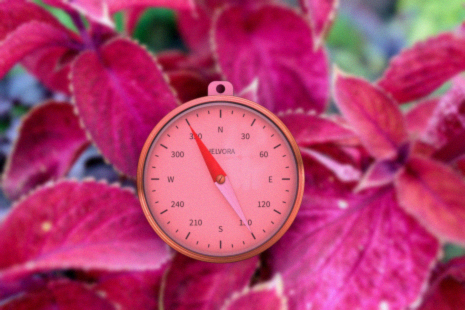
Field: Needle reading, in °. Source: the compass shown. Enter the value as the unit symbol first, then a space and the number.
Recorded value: ° 330
